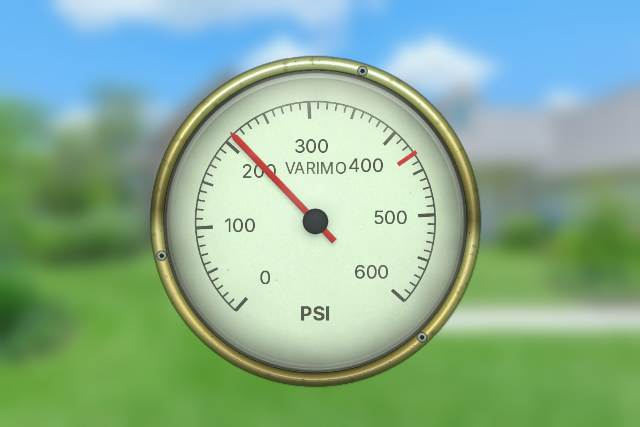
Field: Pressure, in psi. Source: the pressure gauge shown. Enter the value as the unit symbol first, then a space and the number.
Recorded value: psi 210
